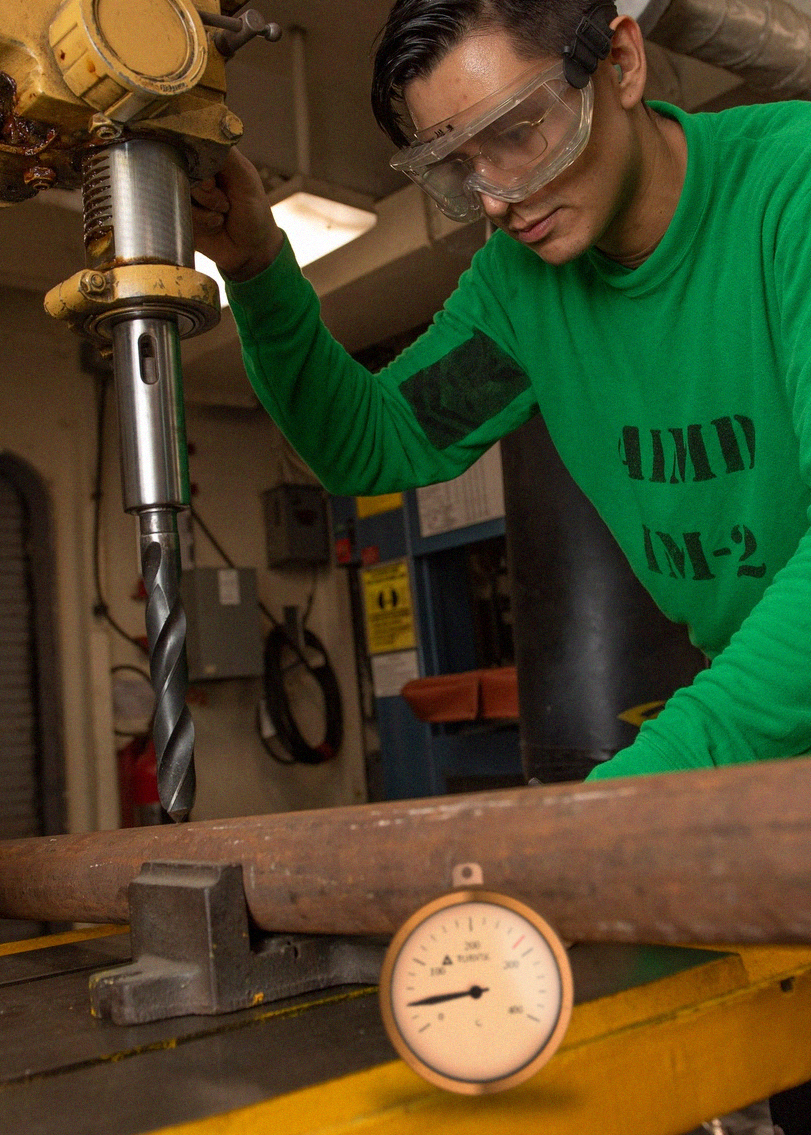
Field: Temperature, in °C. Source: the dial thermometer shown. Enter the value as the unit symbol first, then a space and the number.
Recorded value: °C 40
